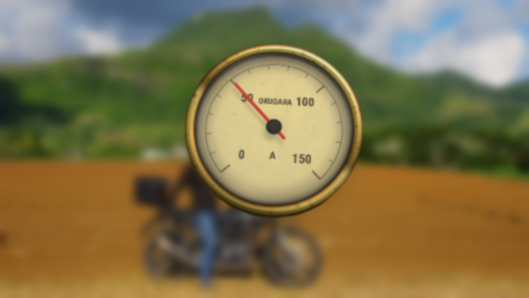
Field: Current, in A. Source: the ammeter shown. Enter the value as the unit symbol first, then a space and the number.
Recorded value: A 50
